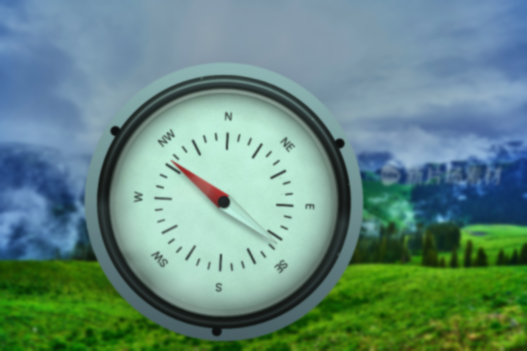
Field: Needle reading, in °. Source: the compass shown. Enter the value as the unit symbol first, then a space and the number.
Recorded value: ° 305
